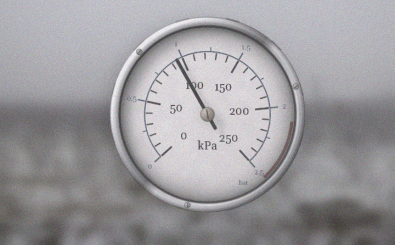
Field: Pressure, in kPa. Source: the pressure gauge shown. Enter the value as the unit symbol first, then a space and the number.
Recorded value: kPa 95
